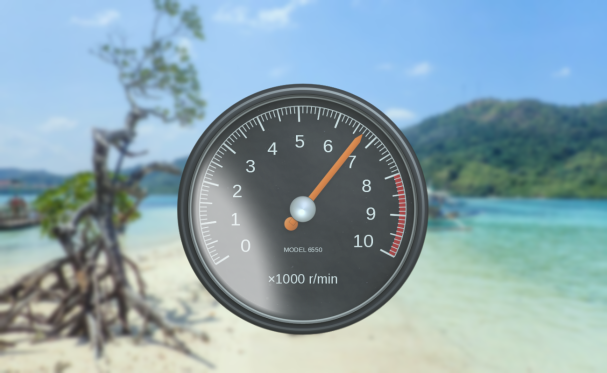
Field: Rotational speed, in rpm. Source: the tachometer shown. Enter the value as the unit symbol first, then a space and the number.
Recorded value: rpm 6700
